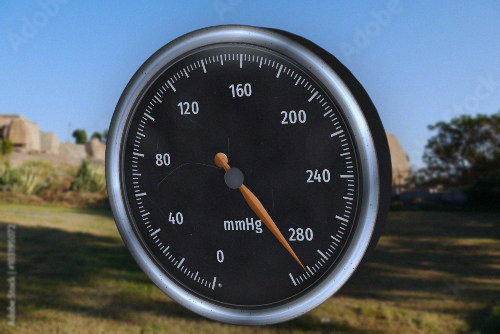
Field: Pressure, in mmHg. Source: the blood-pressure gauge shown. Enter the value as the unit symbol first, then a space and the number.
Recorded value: mmHg 290
